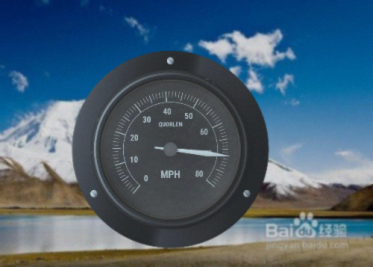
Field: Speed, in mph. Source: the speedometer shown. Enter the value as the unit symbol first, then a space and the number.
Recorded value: mph 70
